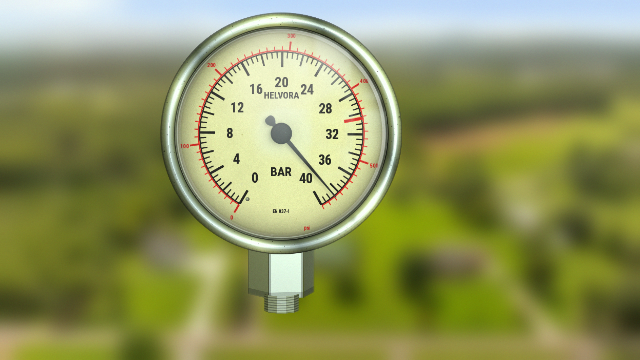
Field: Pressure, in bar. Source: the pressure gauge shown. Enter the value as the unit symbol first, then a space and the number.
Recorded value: bar 38.5
